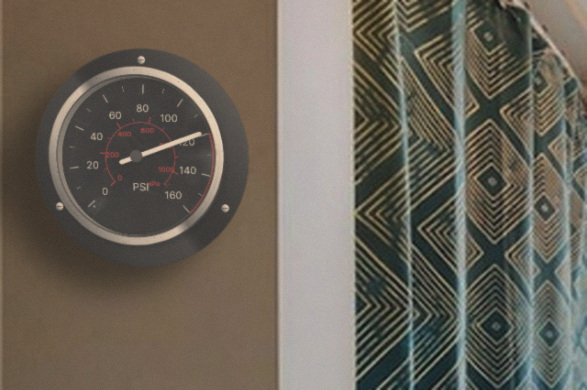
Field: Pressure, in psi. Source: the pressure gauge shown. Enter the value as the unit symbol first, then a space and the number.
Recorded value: psi 120
